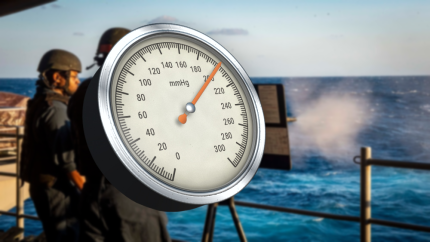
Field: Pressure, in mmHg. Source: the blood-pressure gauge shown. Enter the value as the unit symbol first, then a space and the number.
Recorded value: mmHg 200
